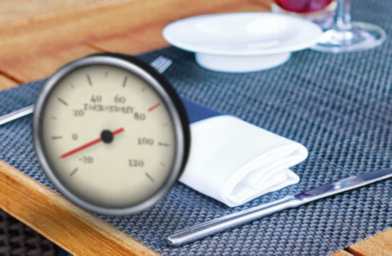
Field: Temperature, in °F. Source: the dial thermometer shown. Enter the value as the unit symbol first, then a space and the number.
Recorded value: °F -10
